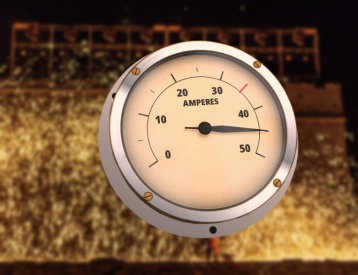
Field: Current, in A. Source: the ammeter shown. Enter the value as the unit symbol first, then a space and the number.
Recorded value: A 45
